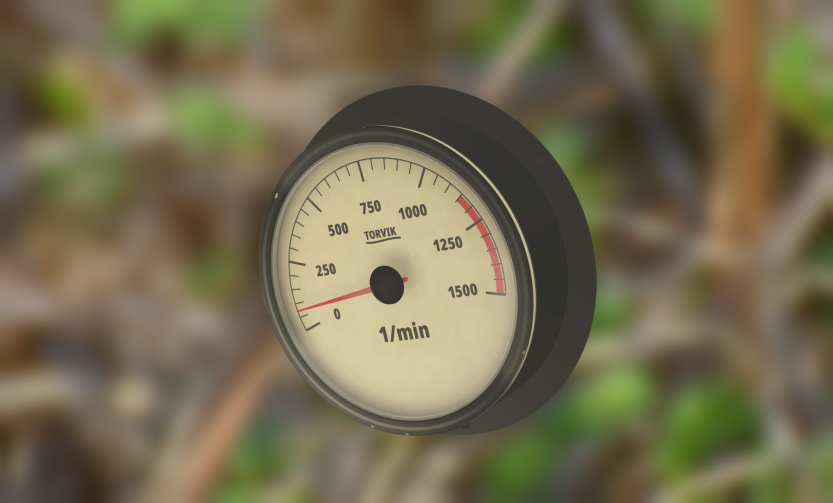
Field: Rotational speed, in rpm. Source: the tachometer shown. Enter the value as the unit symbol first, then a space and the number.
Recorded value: rpm 75
